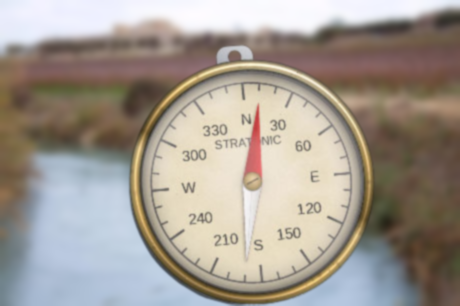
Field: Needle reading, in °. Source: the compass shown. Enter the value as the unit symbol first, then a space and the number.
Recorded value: ° 10
